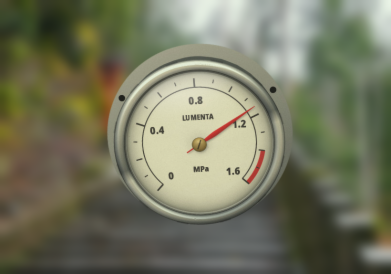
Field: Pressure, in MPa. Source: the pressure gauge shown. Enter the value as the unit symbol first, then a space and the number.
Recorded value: MPa 1.15
